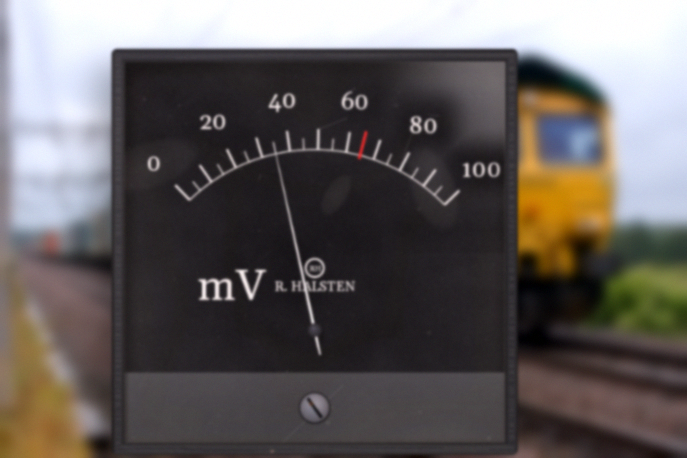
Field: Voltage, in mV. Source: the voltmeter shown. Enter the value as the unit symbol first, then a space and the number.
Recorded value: mV 35
